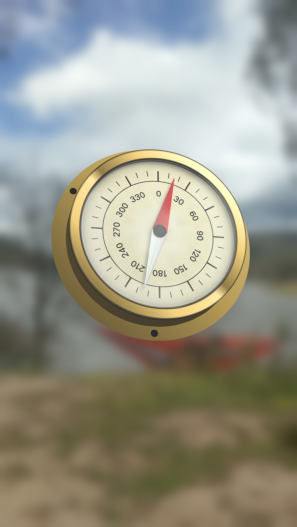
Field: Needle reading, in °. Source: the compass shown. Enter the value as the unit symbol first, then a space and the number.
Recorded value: ° 15
